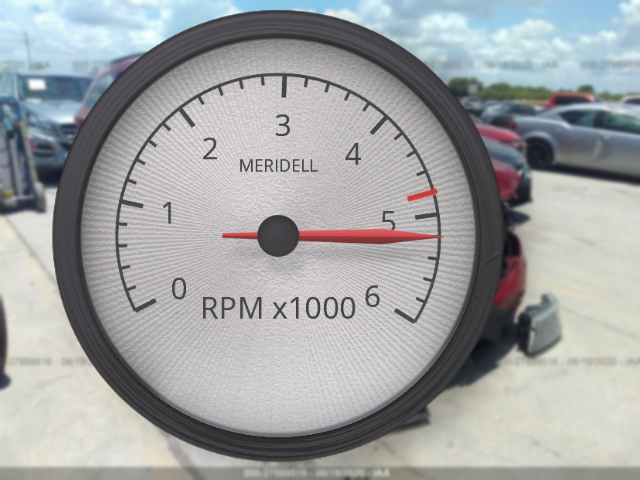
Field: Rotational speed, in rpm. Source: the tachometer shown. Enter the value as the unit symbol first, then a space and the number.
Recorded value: rpm 5200
